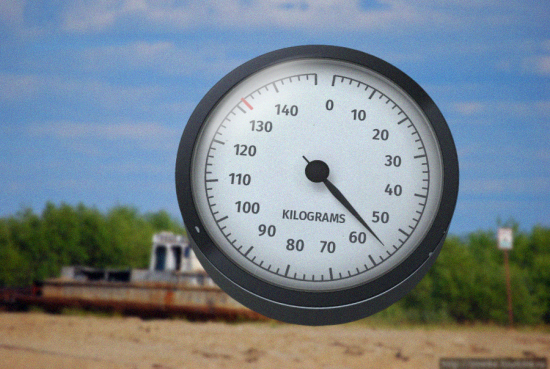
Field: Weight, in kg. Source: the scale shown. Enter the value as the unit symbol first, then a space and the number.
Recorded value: kg 56
